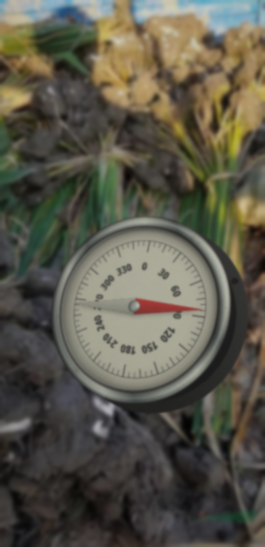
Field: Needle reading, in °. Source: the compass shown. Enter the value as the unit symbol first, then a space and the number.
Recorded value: ° 85
